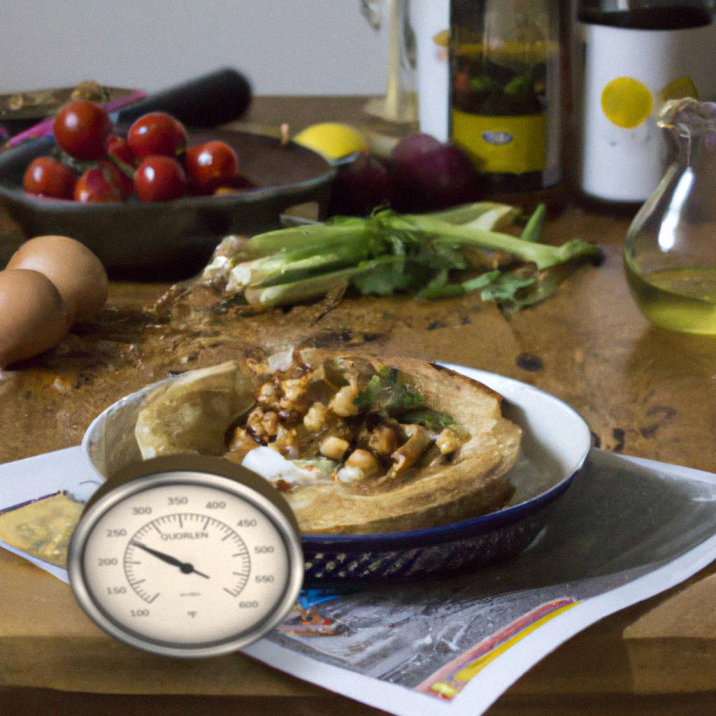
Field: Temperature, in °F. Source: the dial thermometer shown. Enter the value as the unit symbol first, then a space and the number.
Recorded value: °F 250
